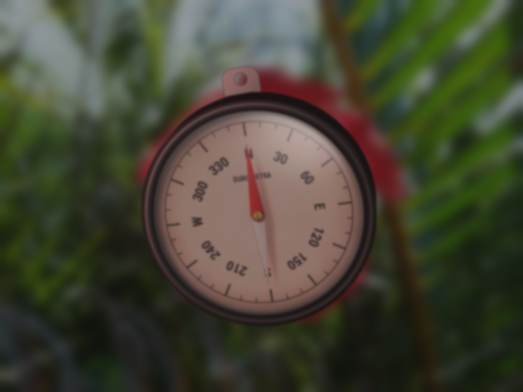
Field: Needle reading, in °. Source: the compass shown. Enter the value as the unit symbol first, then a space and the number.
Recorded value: ° 0
